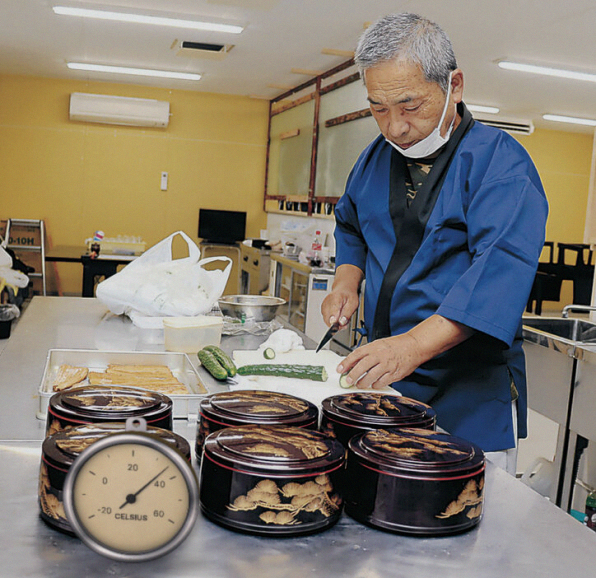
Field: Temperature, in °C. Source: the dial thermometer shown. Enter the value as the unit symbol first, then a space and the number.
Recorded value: °C 35
